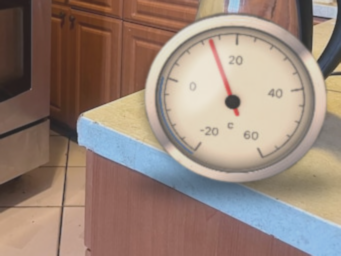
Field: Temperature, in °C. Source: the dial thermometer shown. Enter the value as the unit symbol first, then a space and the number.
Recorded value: °C 14
